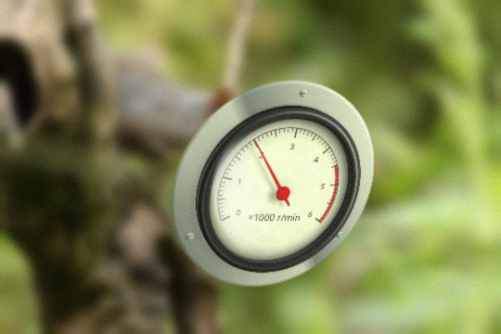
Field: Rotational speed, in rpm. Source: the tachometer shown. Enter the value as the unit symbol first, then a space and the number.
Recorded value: rpm 2000
